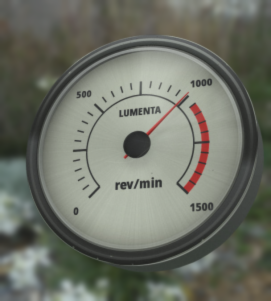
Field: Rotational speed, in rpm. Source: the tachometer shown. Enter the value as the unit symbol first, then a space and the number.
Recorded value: rpm 1000
